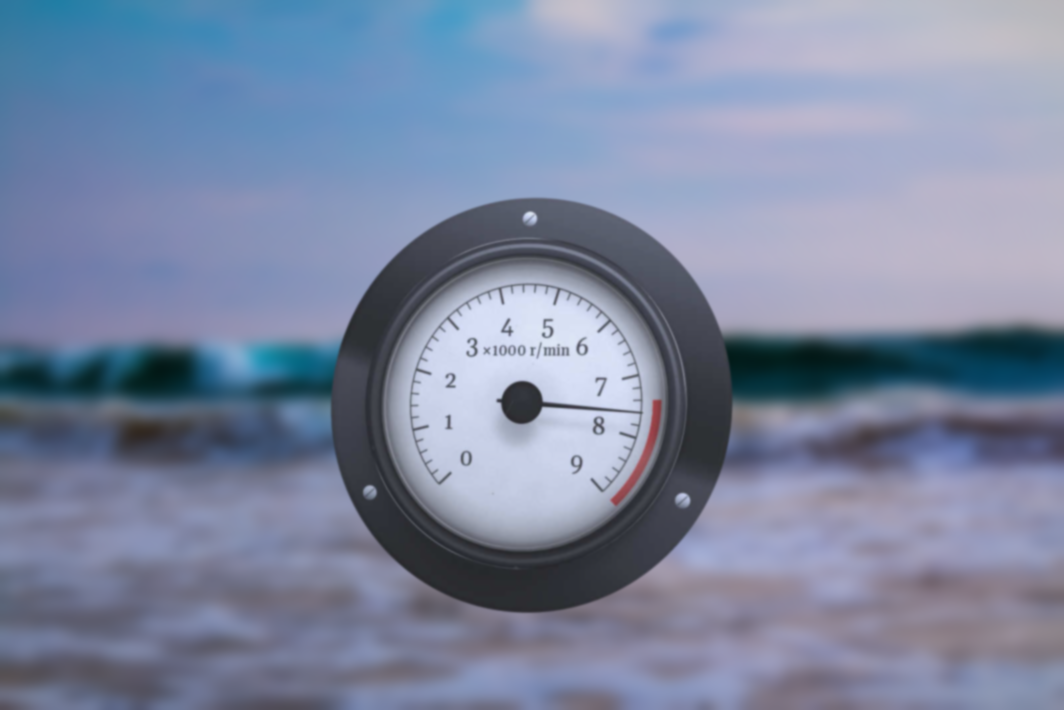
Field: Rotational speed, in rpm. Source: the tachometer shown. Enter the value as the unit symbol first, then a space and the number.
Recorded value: rpm 7600
